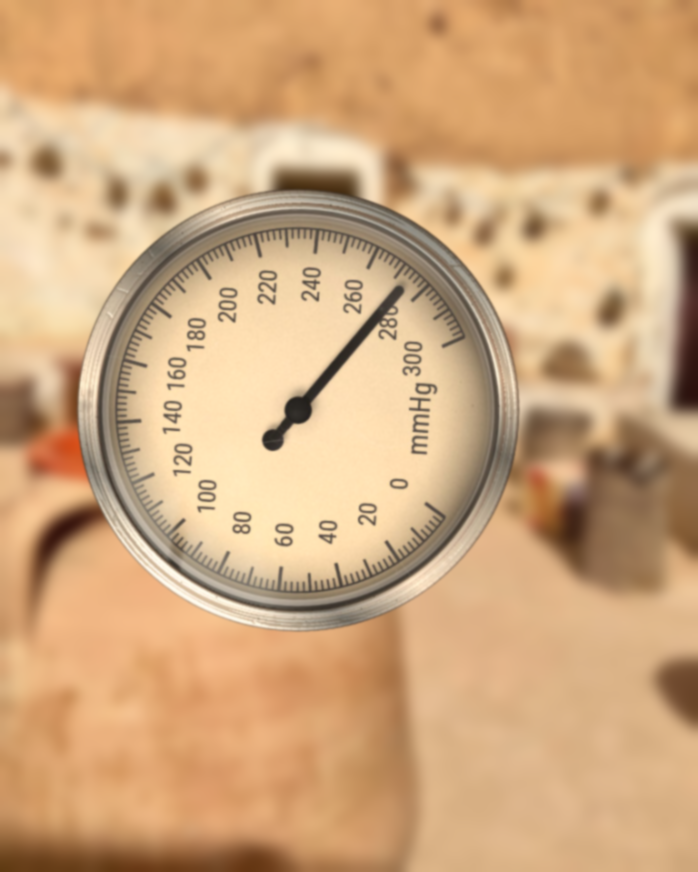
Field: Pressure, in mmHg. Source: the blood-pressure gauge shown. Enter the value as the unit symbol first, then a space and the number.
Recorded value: mmHg 274
